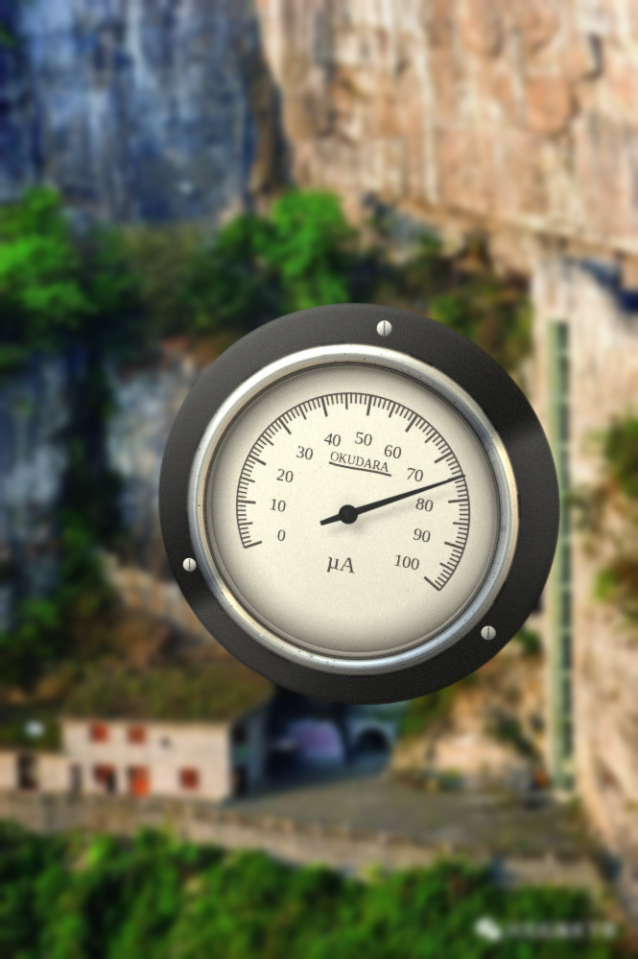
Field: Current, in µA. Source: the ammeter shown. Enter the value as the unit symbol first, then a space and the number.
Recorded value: µA 75
